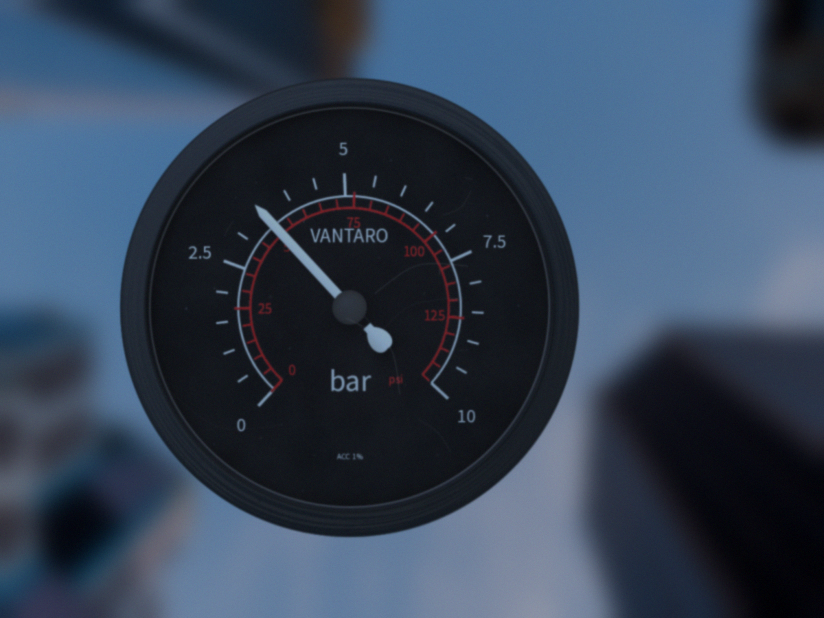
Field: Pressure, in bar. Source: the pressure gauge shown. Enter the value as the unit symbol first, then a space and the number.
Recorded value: bar 3.5
